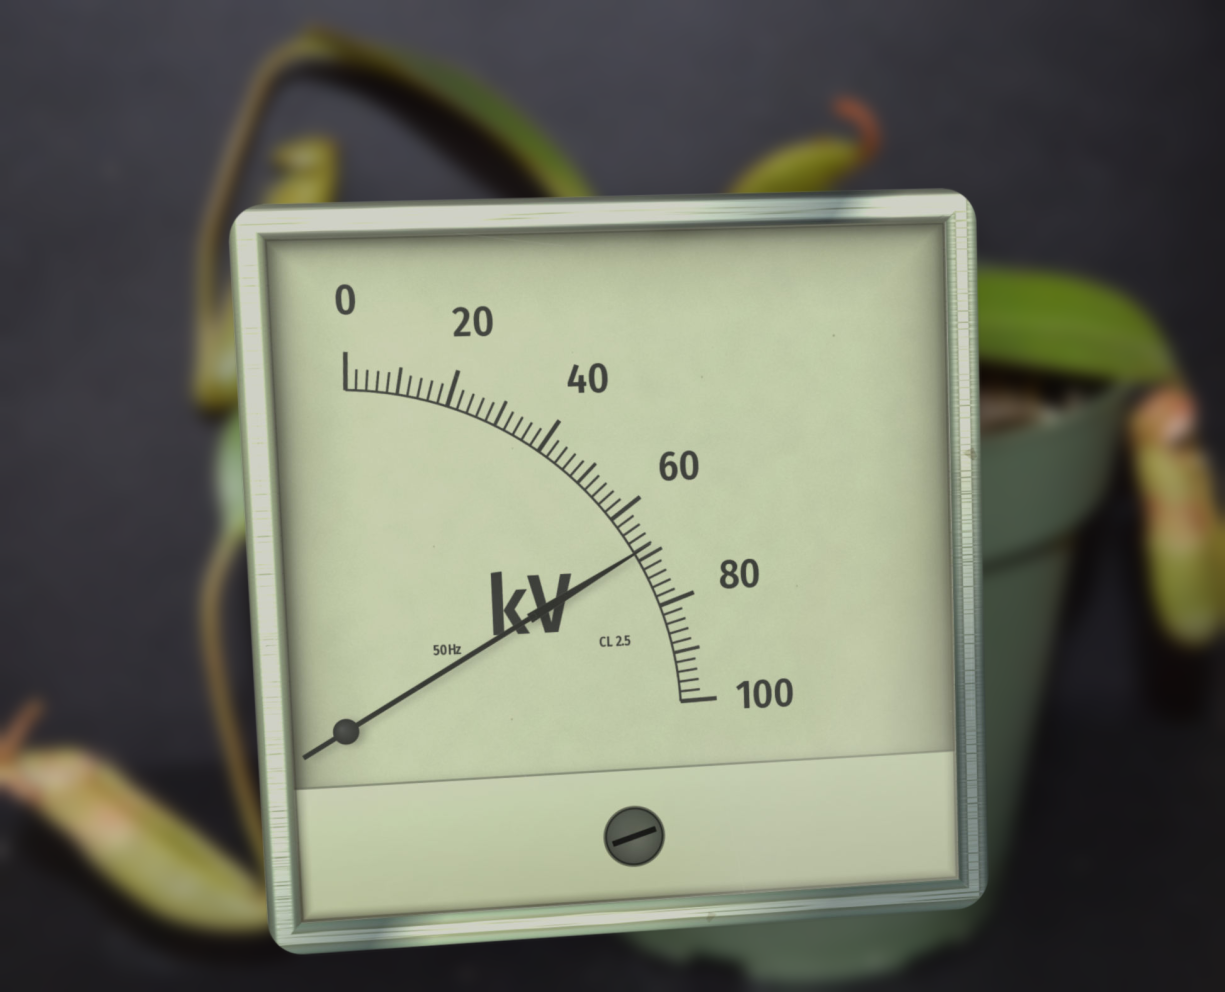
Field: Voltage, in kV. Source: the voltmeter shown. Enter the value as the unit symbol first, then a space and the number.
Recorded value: kV 68
